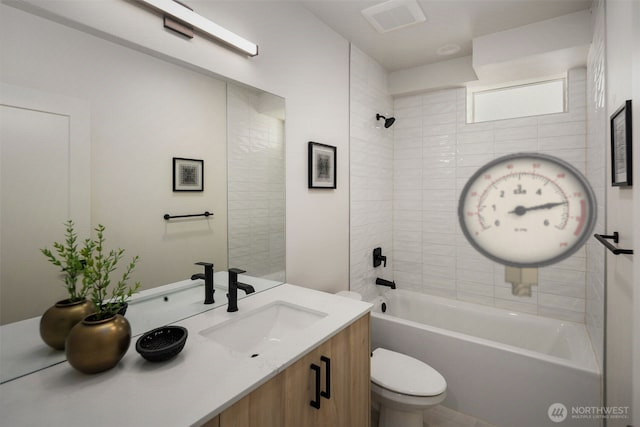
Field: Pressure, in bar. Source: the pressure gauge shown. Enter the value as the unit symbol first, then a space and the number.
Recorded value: bar 5
